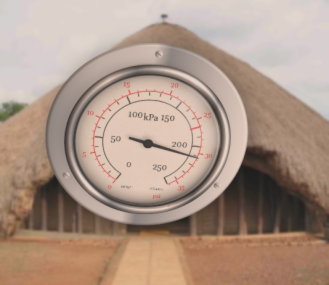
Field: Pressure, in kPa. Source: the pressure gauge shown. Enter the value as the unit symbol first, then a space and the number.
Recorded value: kPa 210
